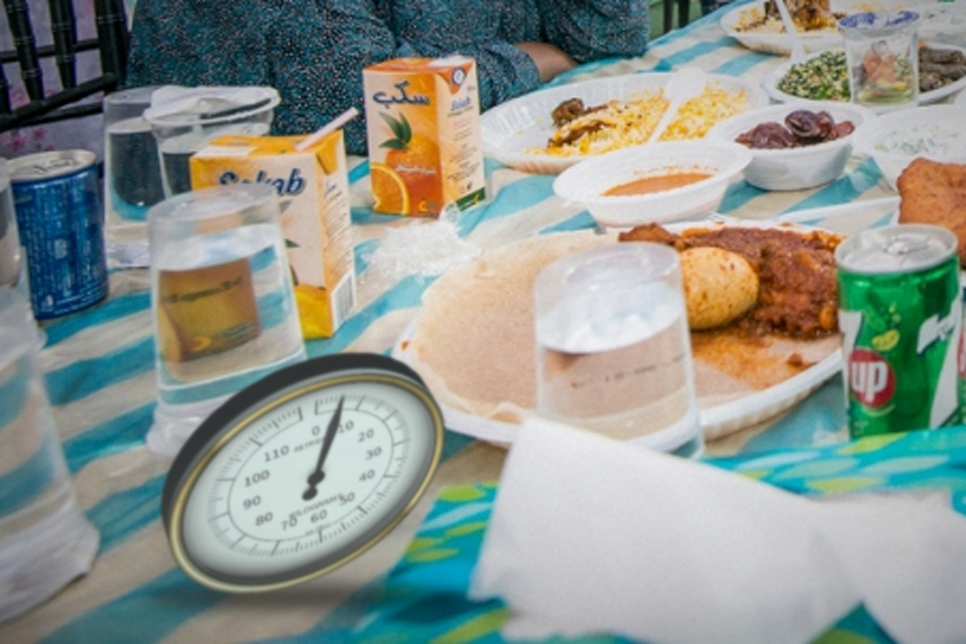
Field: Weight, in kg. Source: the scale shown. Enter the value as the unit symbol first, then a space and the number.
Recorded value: kg 5
